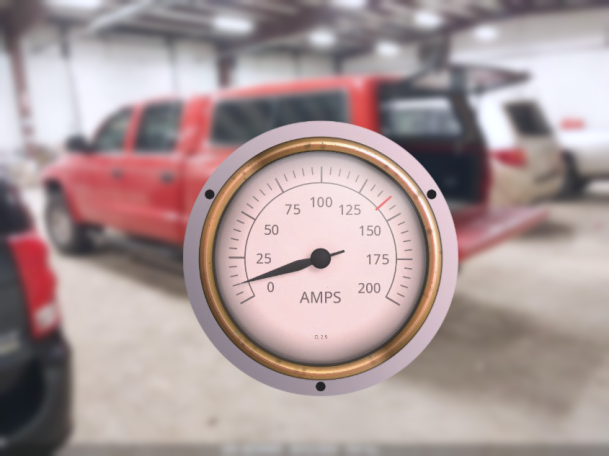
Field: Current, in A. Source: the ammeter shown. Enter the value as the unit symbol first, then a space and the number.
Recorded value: A 10
